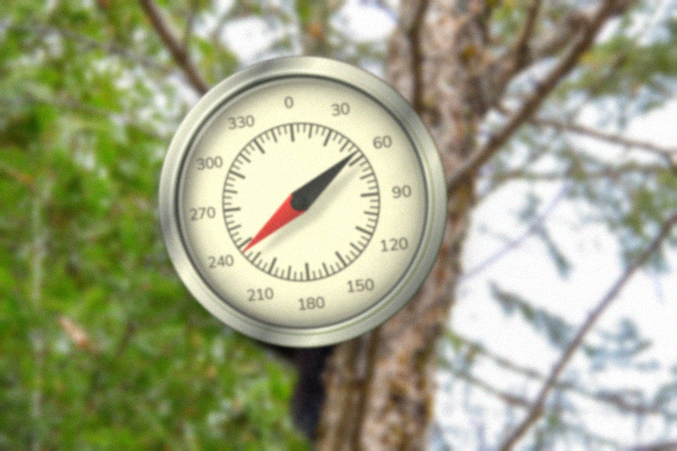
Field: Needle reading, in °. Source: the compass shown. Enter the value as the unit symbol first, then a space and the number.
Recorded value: ° 235
